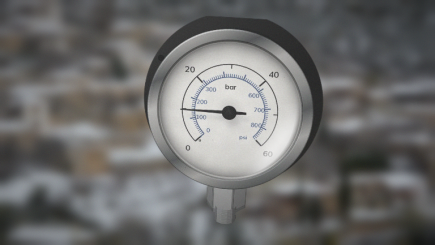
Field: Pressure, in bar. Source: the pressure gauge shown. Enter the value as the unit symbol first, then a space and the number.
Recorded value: bar 10
